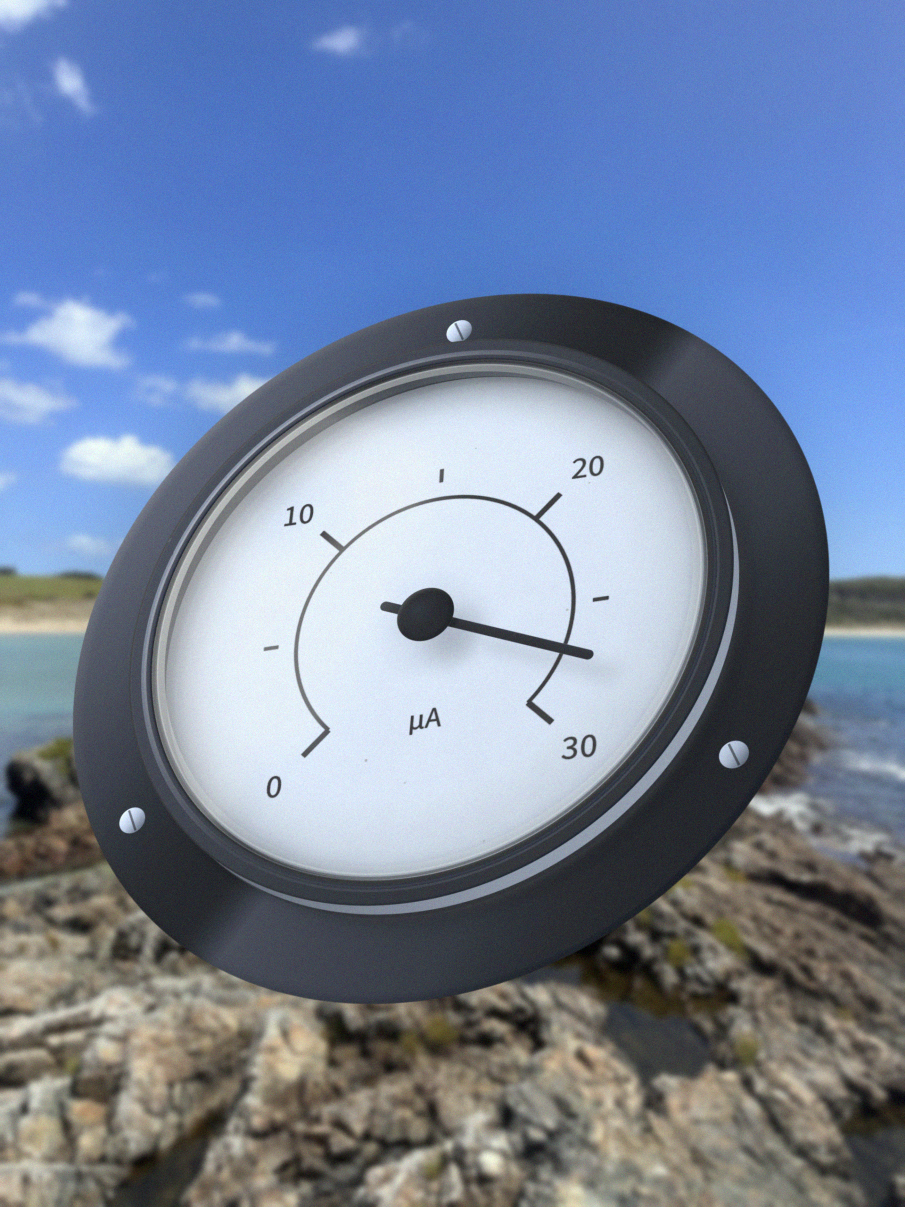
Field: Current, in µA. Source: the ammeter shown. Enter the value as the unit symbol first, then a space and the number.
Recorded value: µA 27.5
